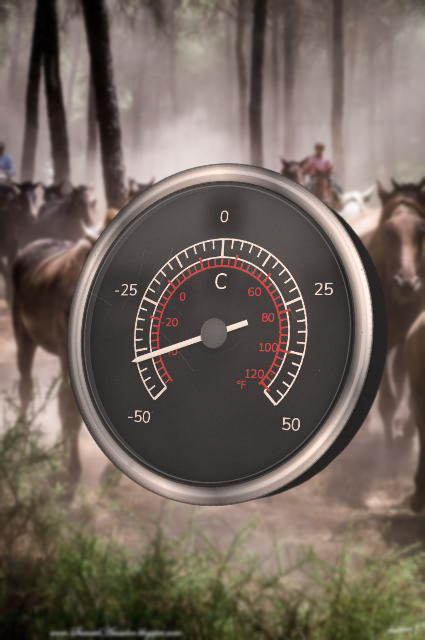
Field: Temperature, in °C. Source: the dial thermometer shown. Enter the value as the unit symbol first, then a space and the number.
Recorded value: °C -40
